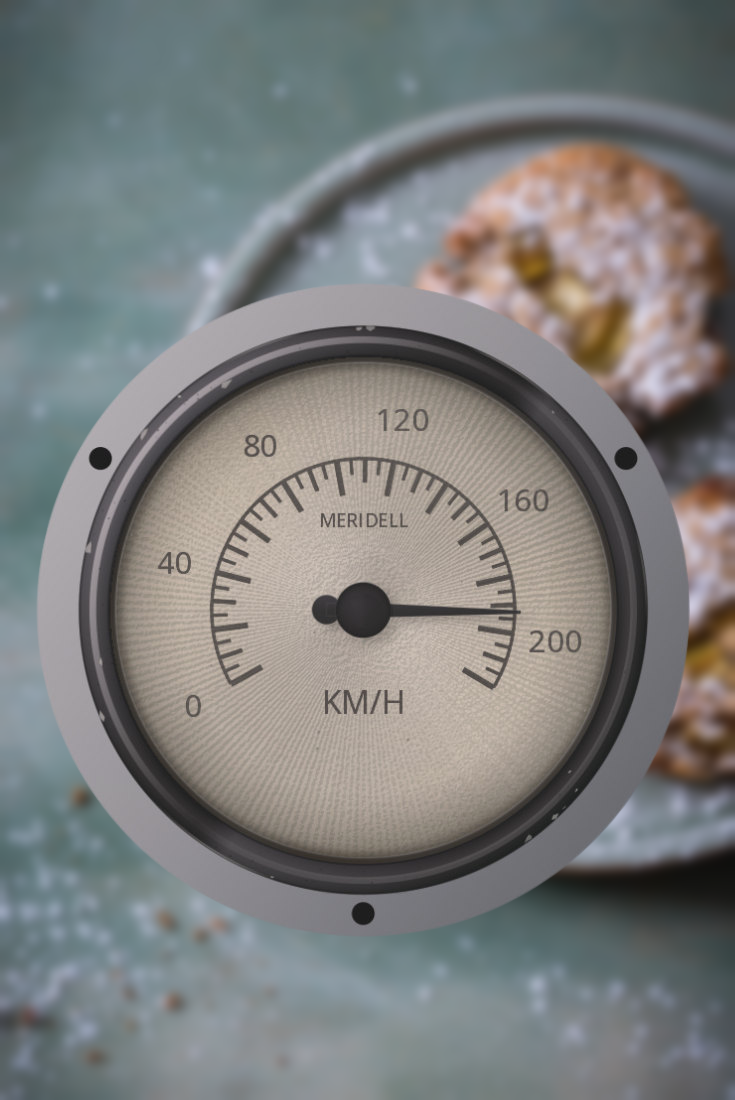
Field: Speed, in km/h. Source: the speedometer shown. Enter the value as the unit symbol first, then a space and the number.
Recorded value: km/h 192.5
